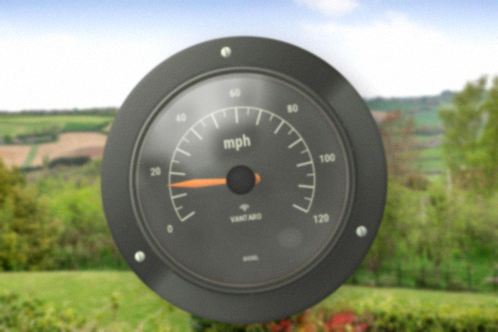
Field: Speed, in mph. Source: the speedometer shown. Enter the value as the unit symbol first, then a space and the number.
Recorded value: mph 15
